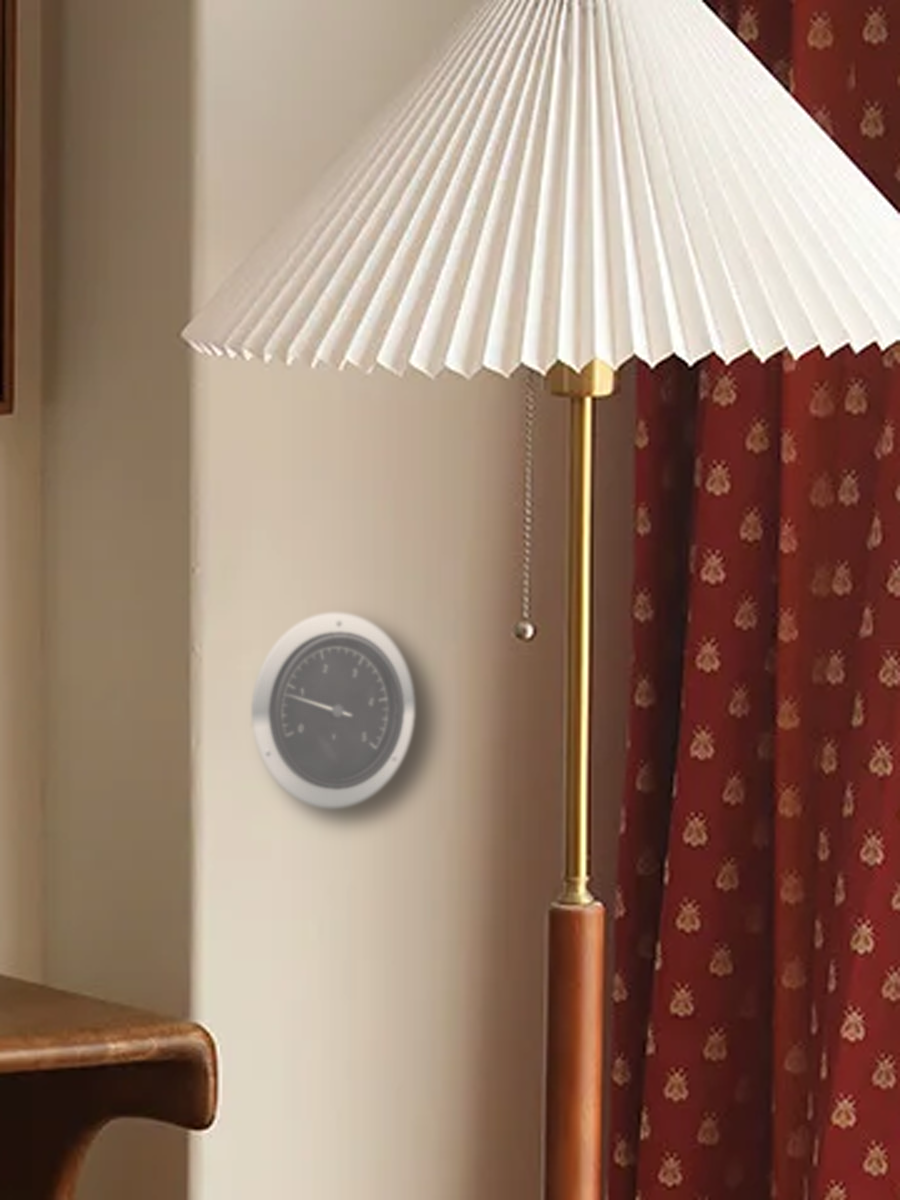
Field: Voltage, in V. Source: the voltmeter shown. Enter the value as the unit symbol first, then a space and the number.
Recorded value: V 0.8
